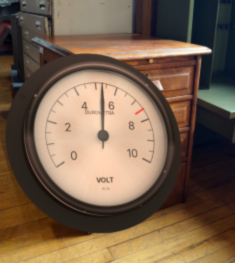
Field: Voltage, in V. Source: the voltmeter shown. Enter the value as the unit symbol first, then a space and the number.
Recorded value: V 5.25
